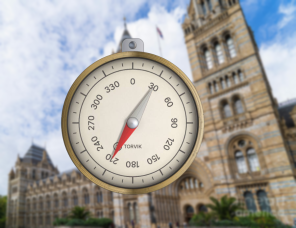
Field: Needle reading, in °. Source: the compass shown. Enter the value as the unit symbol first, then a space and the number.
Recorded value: ° 210
